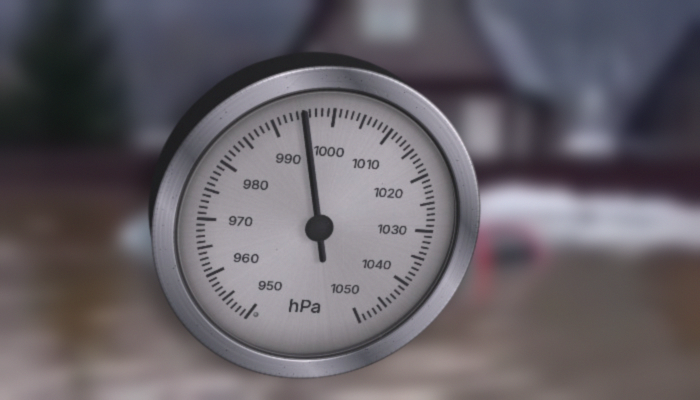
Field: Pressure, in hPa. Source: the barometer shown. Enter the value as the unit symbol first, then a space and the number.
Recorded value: hPa 995
